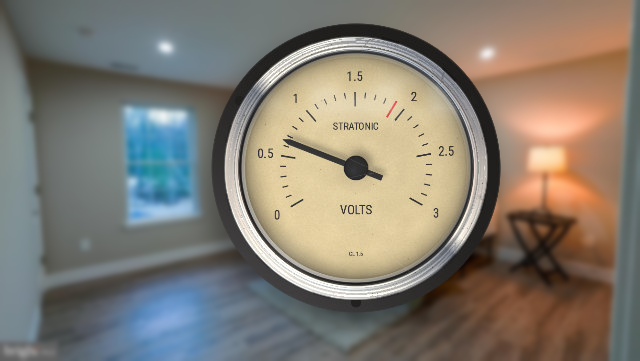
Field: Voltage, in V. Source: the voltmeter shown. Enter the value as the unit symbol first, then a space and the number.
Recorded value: V 0.65
